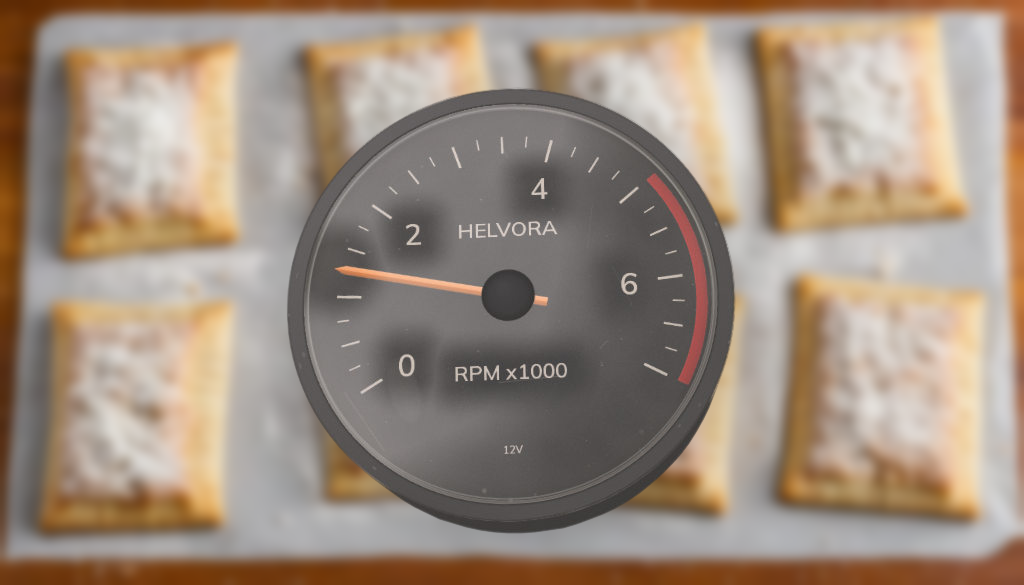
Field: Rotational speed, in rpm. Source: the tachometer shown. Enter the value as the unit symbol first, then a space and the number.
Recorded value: rpm 1250
